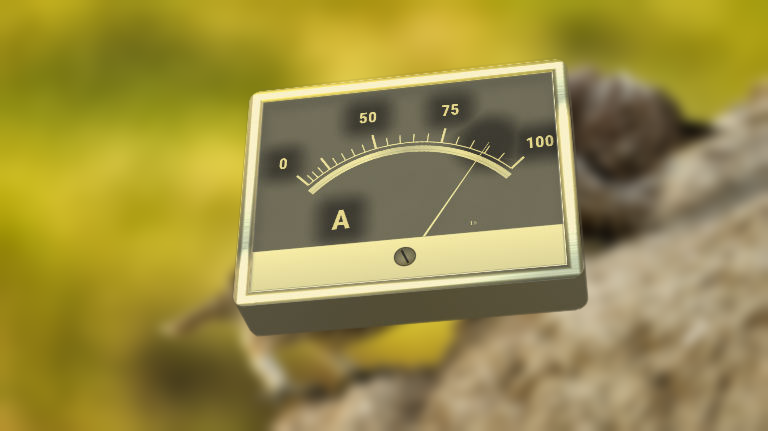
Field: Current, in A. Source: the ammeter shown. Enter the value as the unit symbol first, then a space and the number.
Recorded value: A 90
